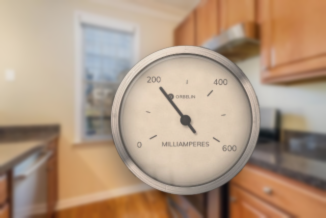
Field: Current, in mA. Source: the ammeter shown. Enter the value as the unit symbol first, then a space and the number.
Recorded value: mA 200
